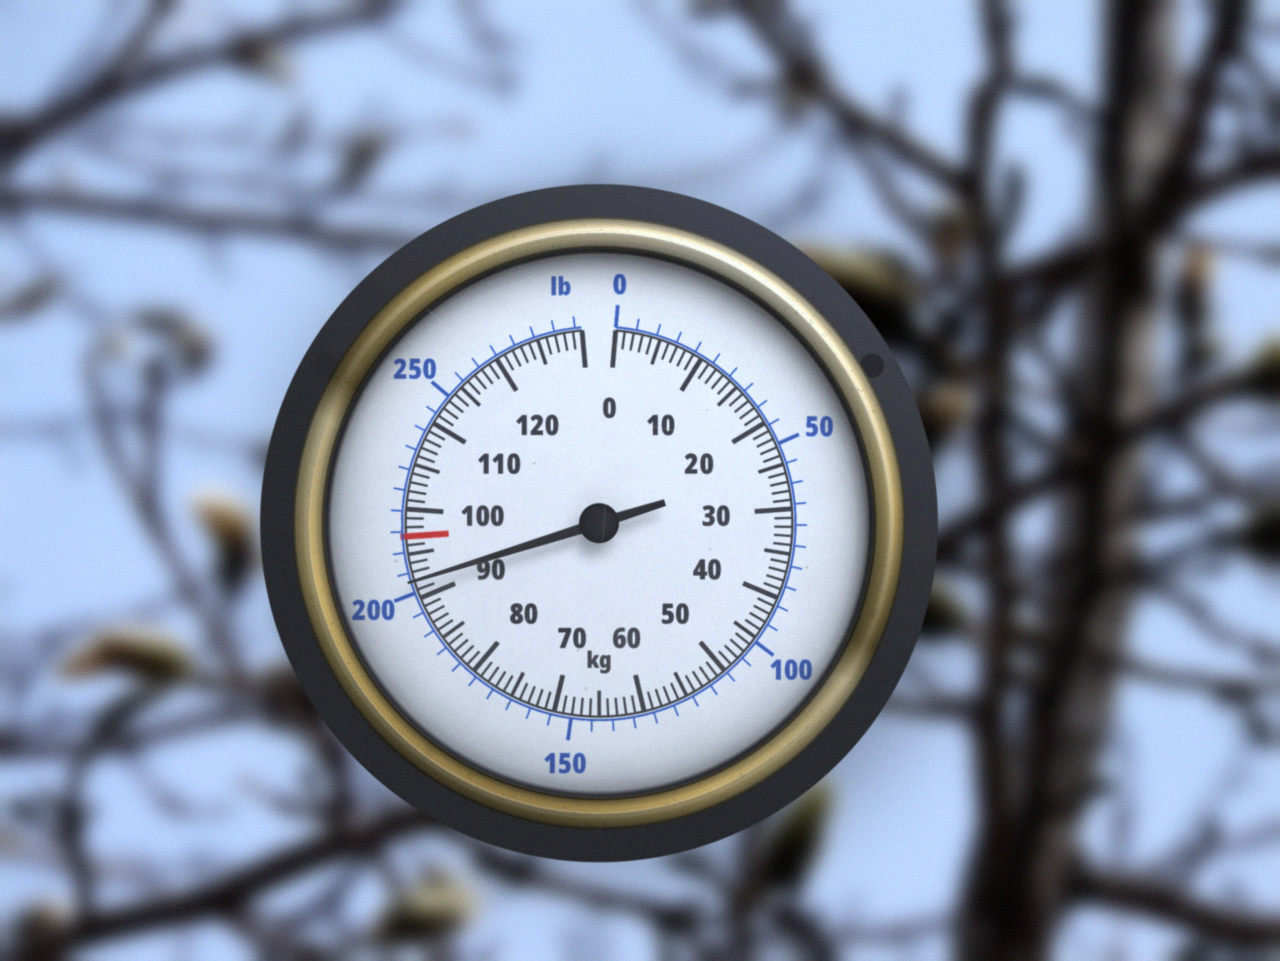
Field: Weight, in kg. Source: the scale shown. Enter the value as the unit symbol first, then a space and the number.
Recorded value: kg 92
